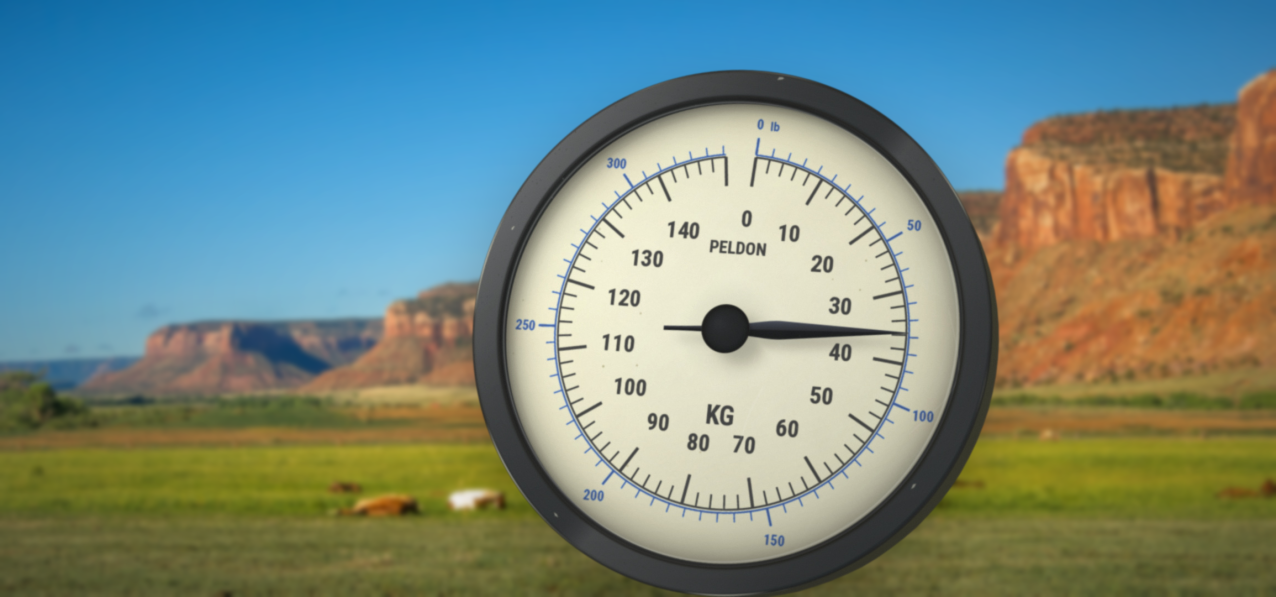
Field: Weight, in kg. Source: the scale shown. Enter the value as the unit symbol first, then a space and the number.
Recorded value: kg 36
